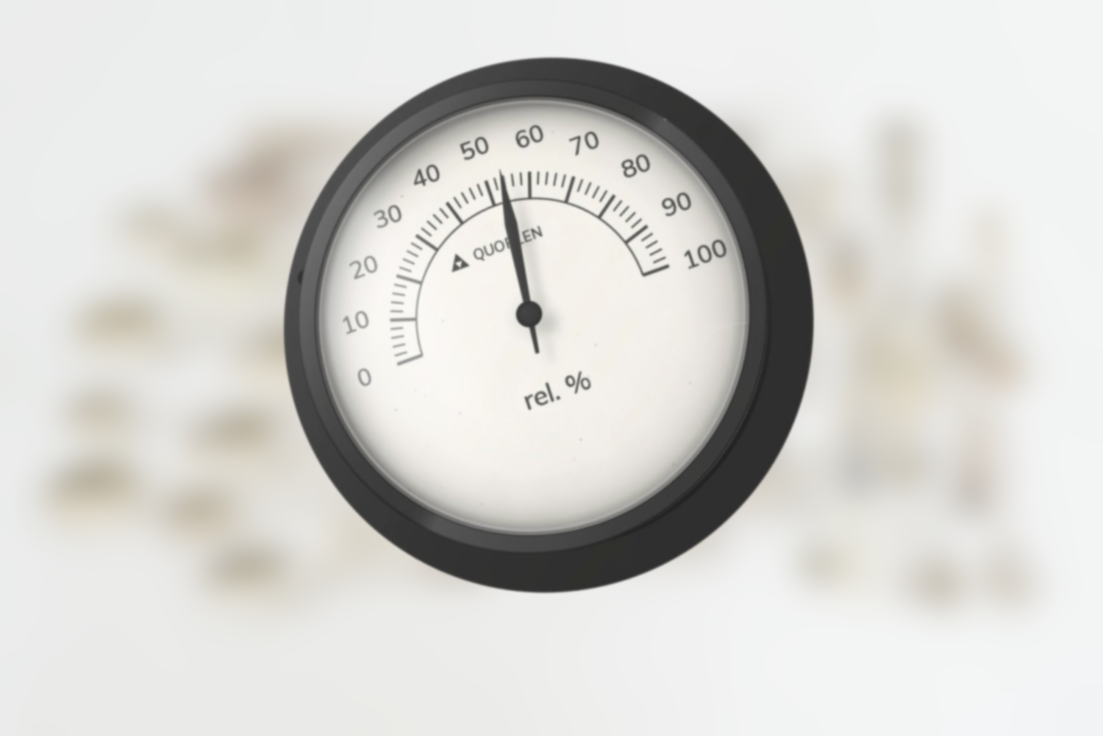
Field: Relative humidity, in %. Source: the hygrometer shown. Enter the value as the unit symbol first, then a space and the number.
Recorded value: % 54
